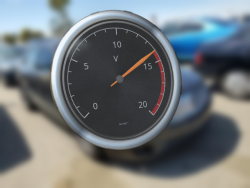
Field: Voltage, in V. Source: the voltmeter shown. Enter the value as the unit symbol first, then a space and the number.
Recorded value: V 14
